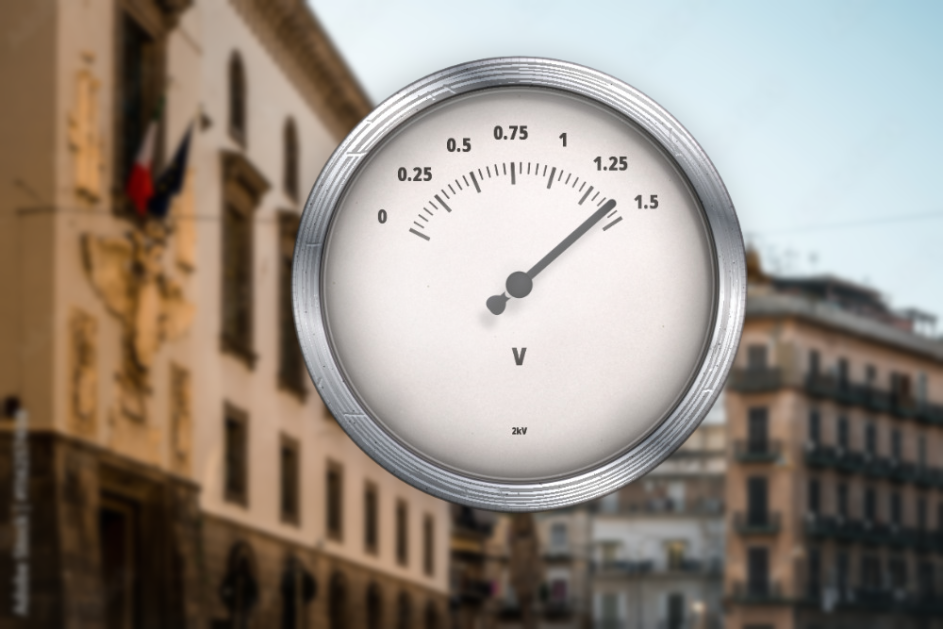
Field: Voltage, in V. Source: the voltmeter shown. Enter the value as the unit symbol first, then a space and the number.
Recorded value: V 1.4
